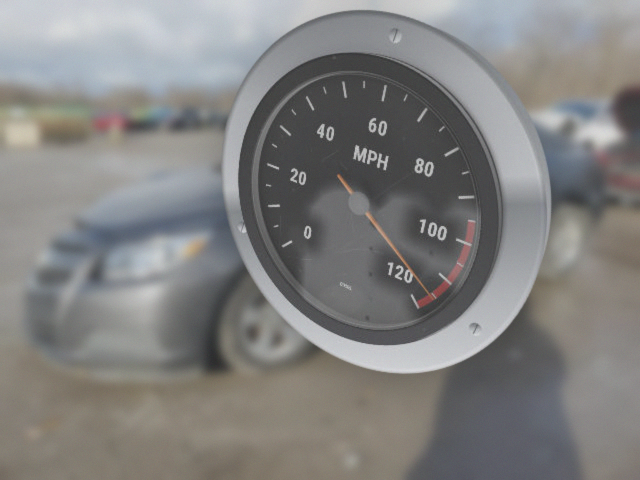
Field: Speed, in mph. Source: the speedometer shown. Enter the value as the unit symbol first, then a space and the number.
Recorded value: mph 115
